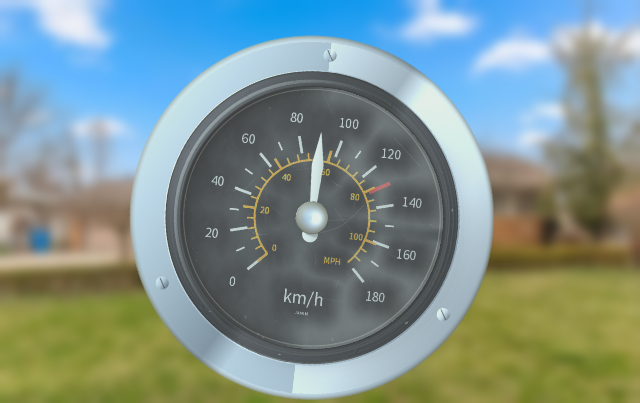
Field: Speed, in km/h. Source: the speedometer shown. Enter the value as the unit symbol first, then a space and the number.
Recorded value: km/h 90
